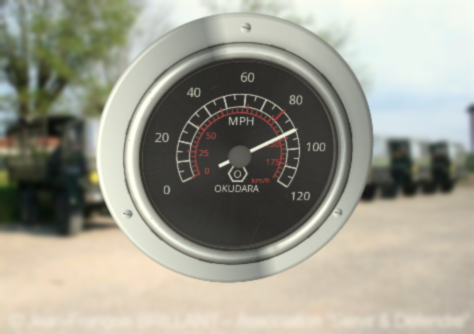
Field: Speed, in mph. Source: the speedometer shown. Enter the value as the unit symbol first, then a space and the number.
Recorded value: mph 90
